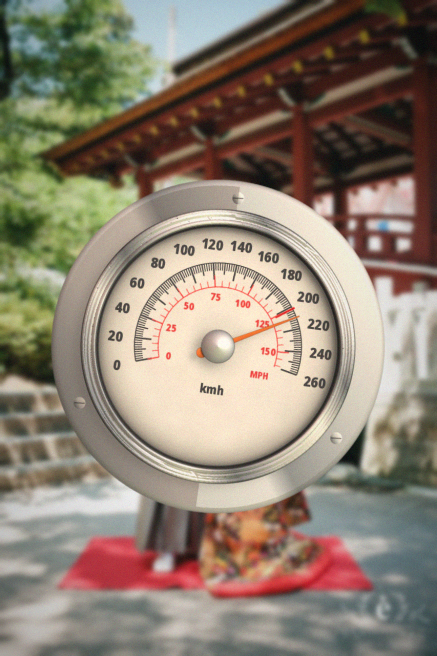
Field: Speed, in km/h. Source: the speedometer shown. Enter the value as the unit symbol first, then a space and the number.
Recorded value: km/h 210
